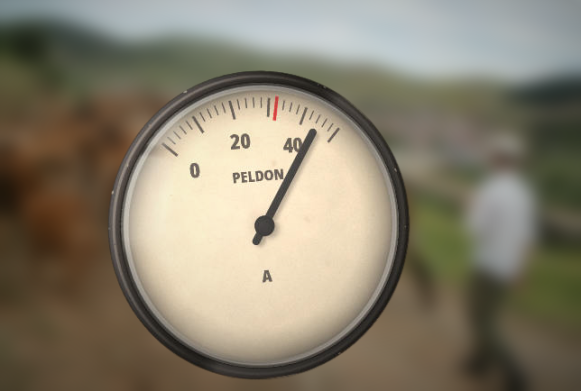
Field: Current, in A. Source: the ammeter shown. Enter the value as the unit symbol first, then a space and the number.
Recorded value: A 44
